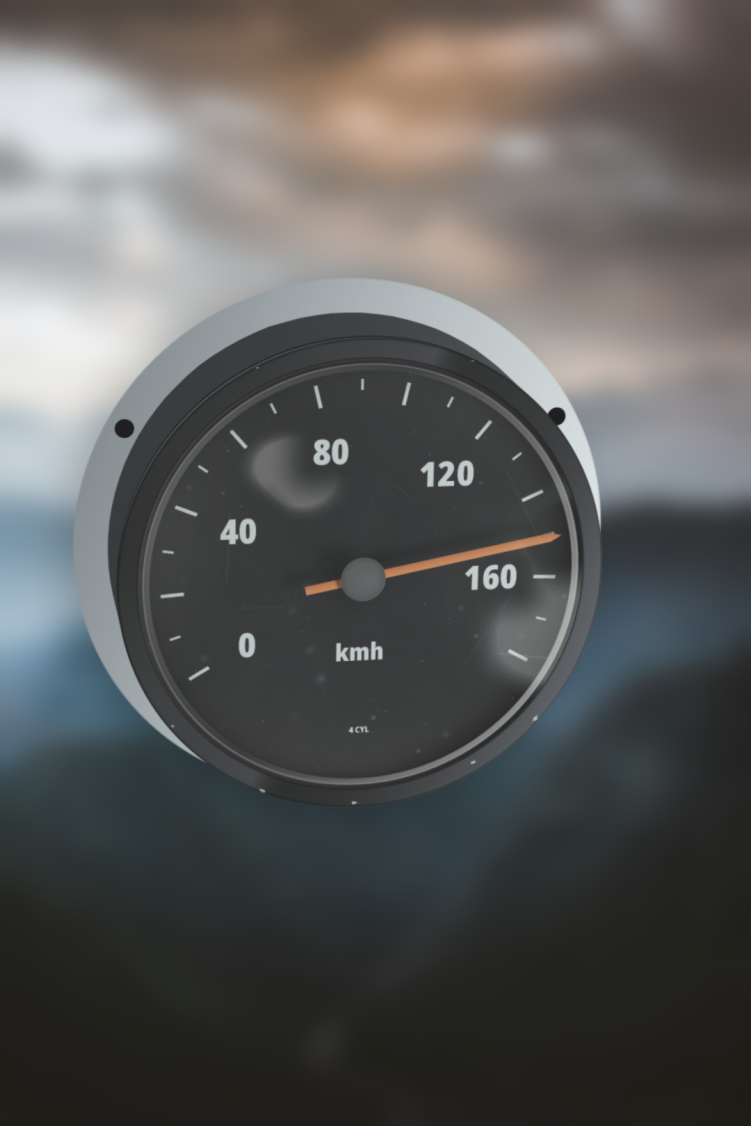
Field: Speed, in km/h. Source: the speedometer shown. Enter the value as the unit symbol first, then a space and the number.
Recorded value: km/h 150
